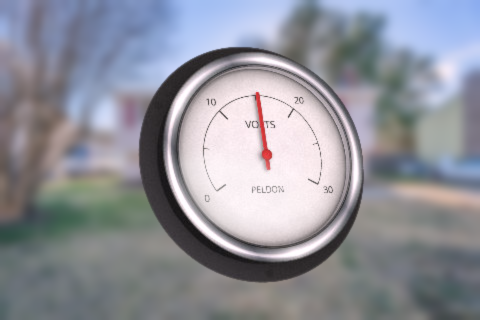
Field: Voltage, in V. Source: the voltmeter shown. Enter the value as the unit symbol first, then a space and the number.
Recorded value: V 15
